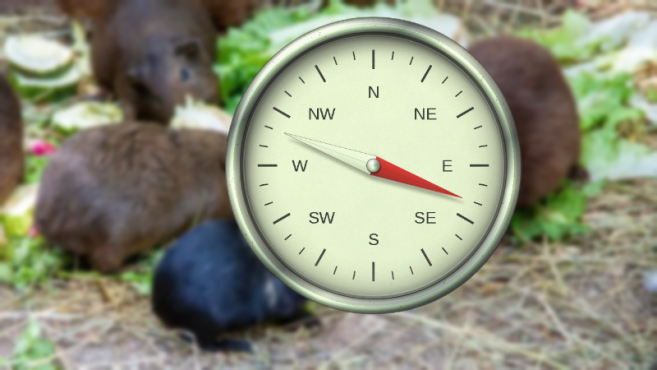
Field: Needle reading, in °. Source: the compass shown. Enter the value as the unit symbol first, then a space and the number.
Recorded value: ° 110
